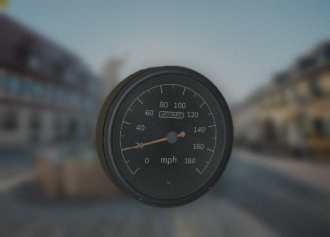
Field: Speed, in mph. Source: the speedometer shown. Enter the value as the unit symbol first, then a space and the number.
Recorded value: mph 20
